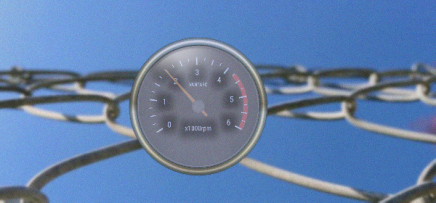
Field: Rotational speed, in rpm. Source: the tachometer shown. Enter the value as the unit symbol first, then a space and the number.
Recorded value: rpm 2000
